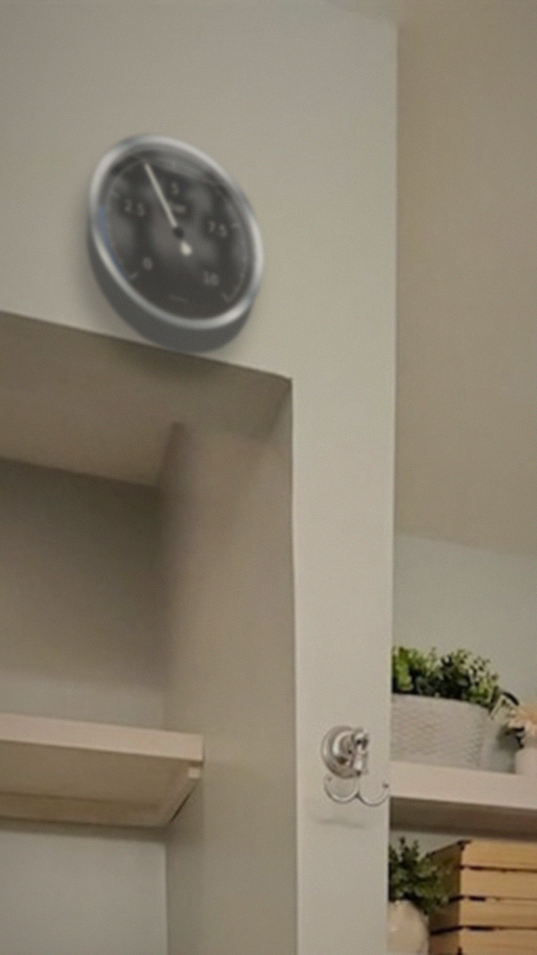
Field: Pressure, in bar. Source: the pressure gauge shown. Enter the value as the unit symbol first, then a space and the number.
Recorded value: bar 4
